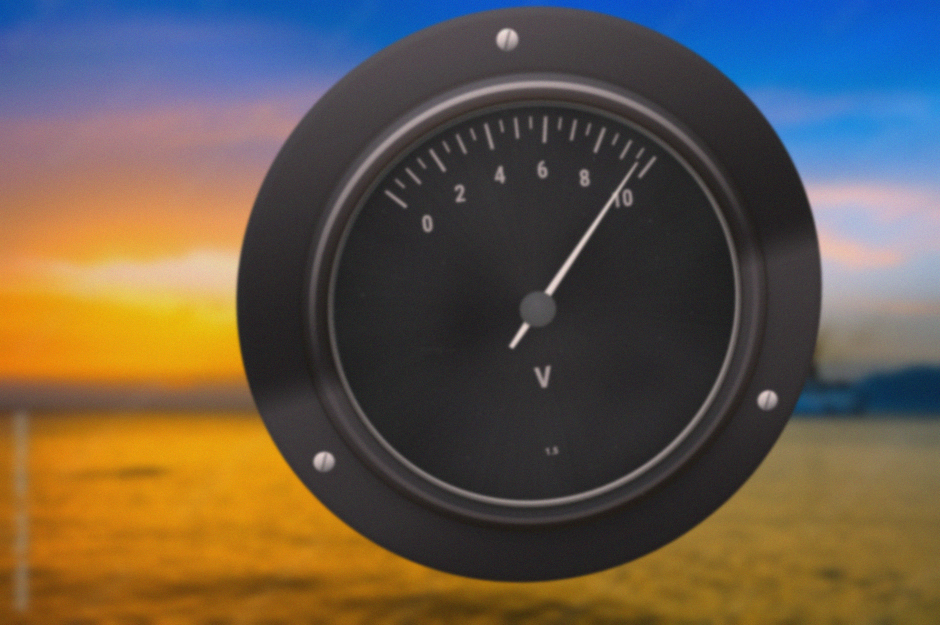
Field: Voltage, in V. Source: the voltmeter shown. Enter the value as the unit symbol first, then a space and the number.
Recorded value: V 9.5
